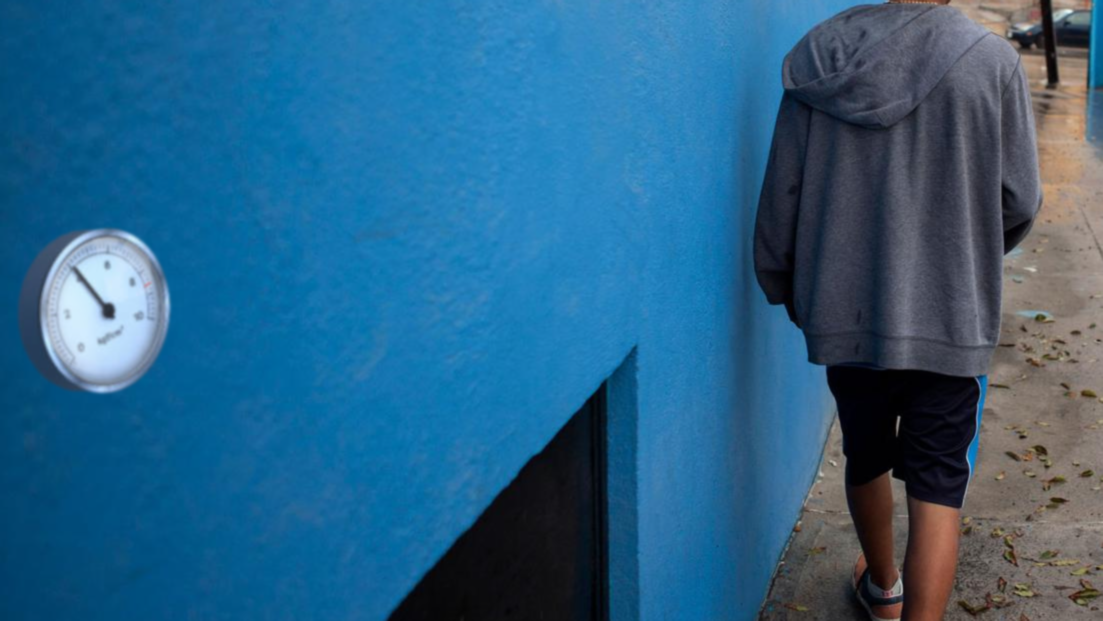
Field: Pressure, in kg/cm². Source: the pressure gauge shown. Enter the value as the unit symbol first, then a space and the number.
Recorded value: kg/cm² 4
